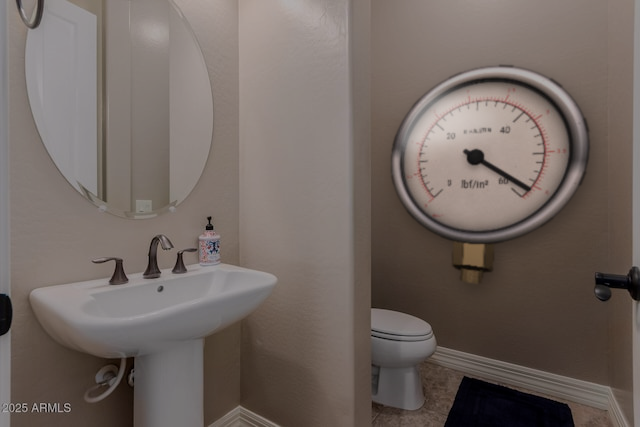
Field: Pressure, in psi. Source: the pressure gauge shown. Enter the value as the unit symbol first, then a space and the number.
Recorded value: psi 58
